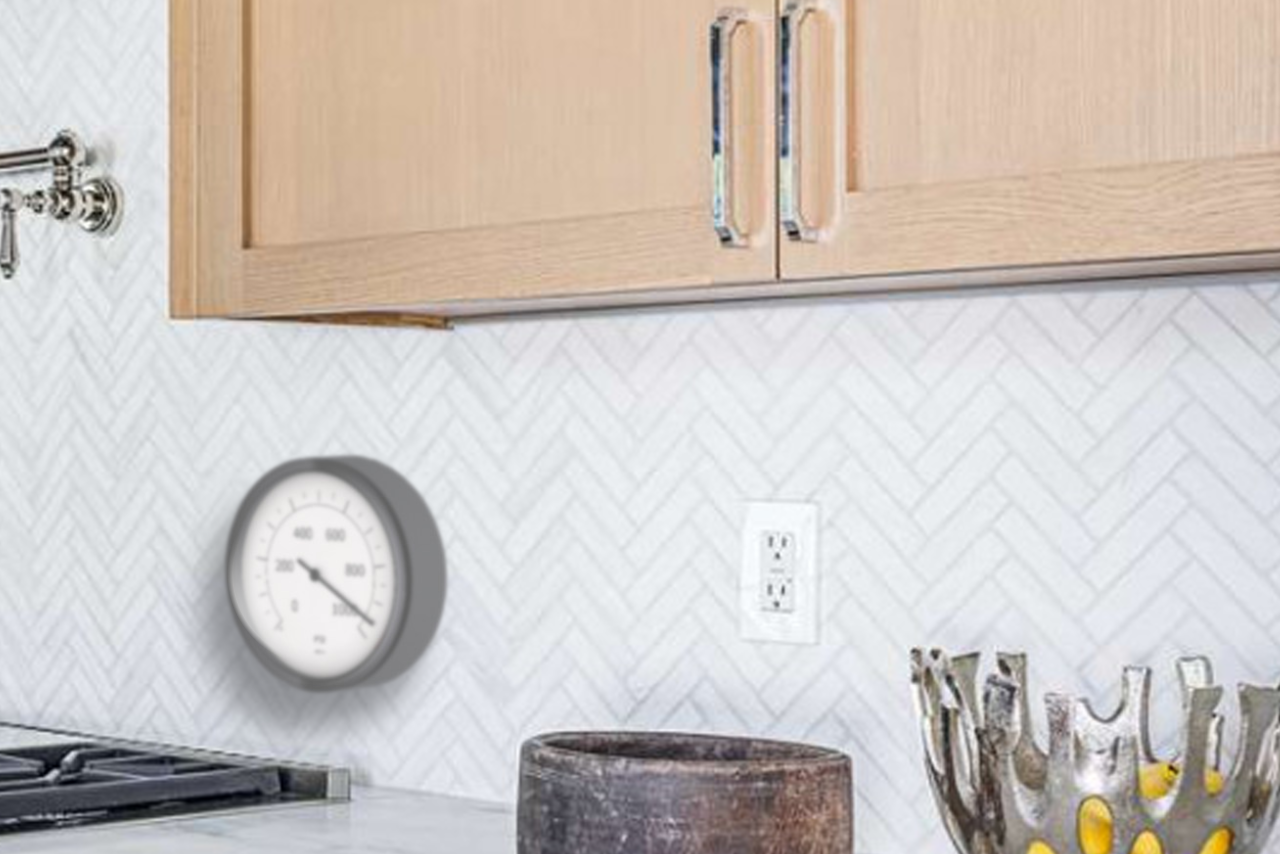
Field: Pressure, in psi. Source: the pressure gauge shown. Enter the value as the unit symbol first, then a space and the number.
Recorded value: psi 950
